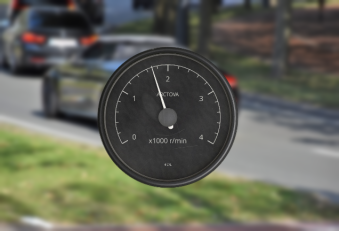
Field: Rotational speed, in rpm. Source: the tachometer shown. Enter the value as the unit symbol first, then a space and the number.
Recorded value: rpm 1700
